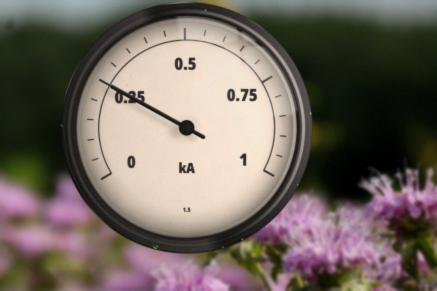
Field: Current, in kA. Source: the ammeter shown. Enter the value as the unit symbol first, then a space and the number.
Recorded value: kA 0.25
